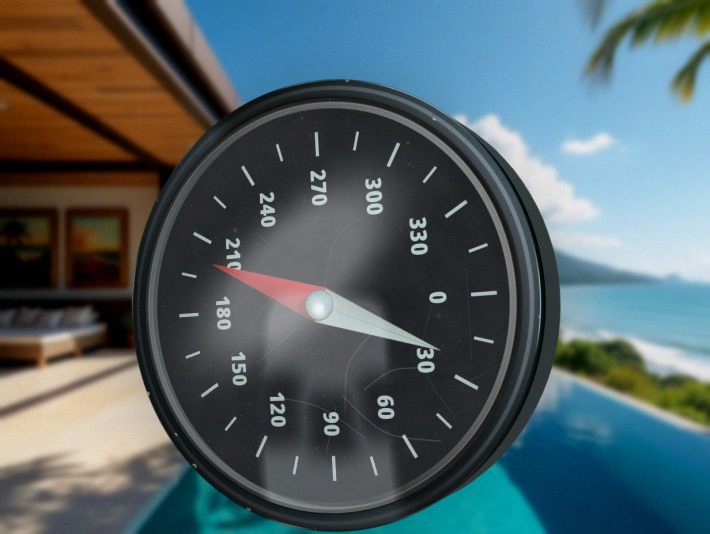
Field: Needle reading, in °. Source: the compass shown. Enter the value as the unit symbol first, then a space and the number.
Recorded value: ° 202.5
